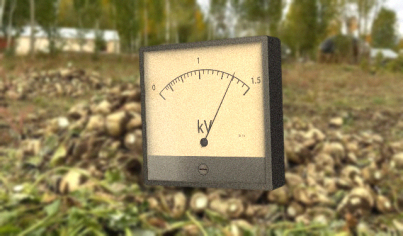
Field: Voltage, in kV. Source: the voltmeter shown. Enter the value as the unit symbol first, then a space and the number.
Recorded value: kV 1.35
